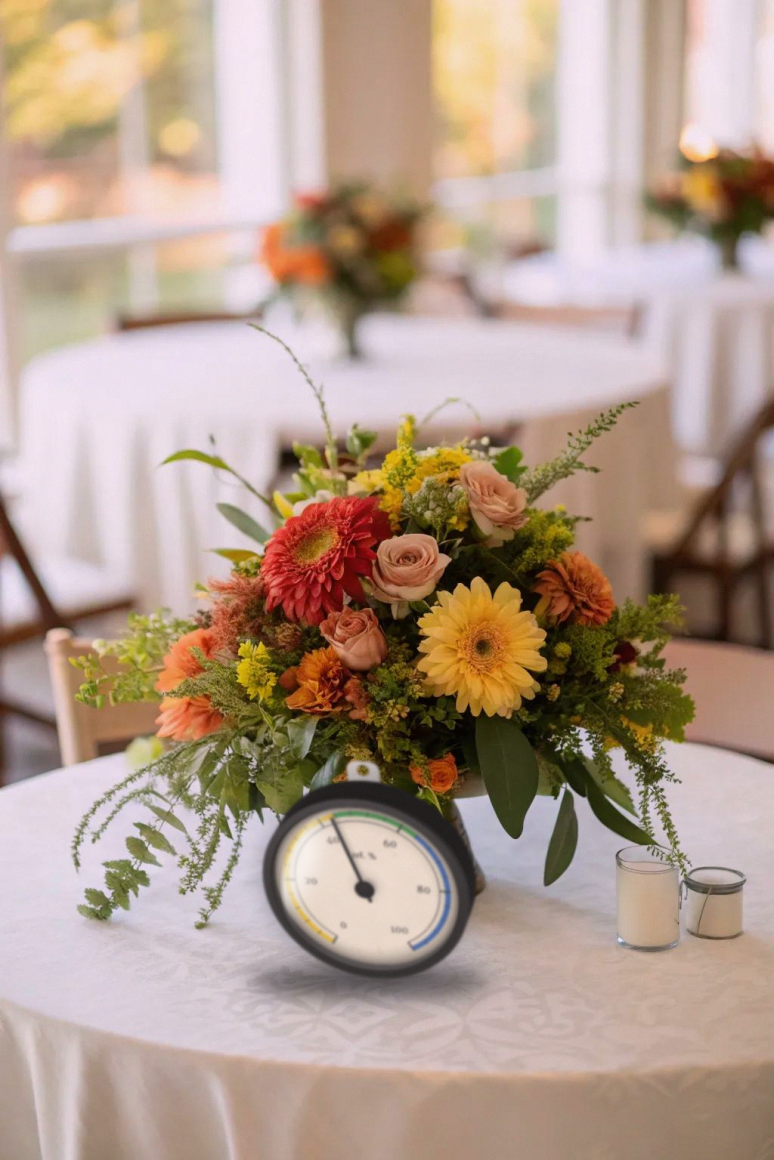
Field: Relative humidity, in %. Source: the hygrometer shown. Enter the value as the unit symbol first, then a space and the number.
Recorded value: % 44
